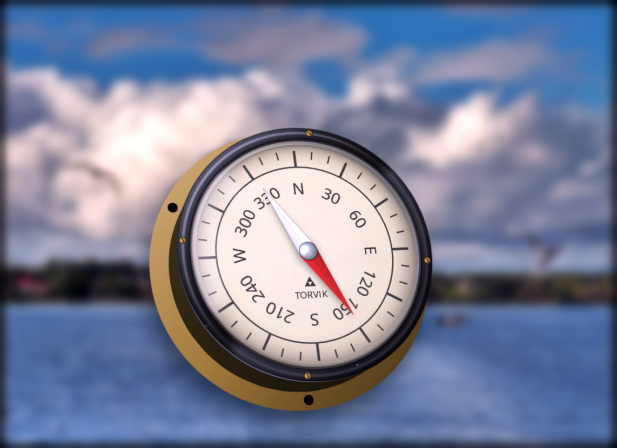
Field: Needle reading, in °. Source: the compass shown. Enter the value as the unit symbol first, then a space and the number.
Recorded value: ° 150
